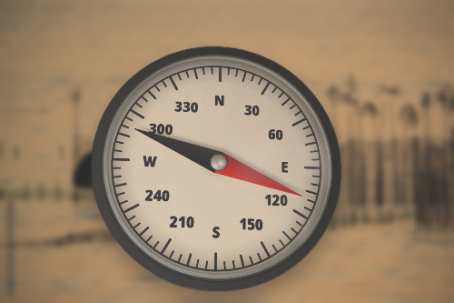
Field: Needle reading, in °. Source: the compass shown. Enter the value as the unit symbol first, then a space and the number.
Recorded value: ° 110
